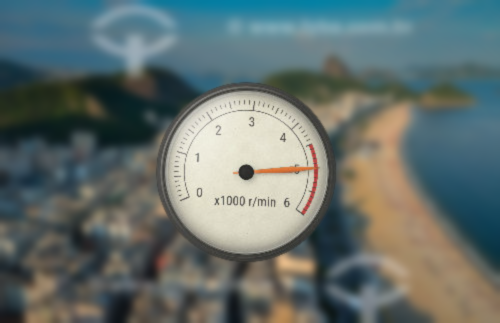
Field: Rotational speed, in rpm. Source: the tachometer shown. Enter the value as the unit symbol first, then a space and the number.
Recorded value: rpm 5000
